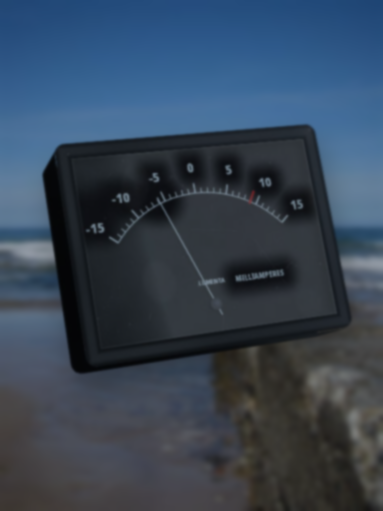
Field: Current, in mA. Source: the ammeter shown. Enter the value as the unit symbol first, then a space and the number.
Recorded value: mA -6
